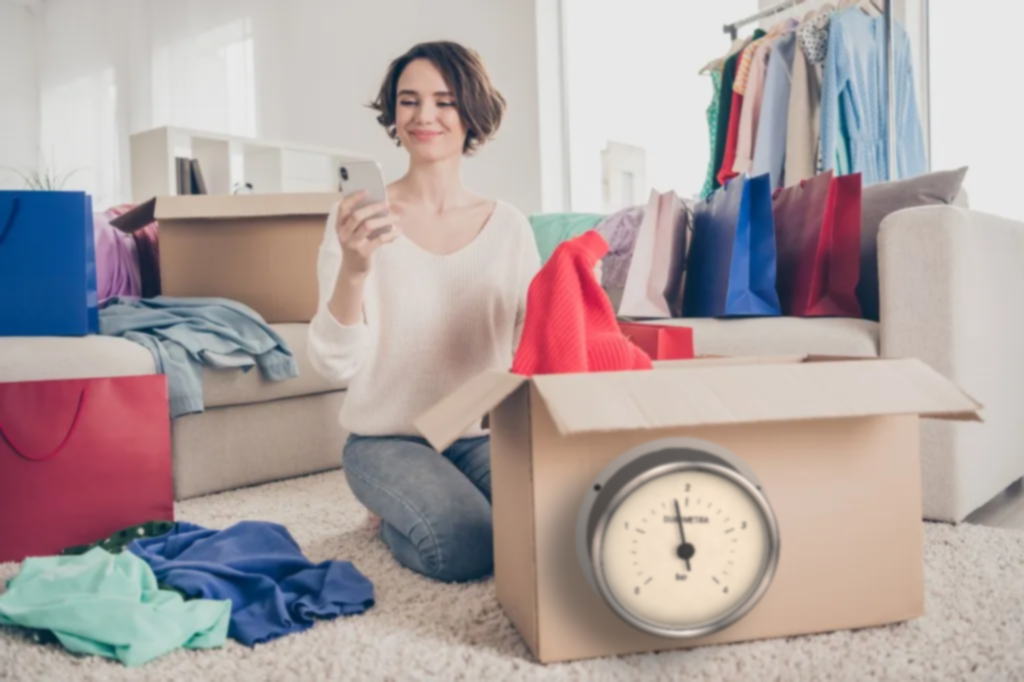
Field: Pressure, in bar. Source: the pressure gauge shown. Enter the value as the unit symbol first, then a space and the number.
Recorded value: bar 1.8
